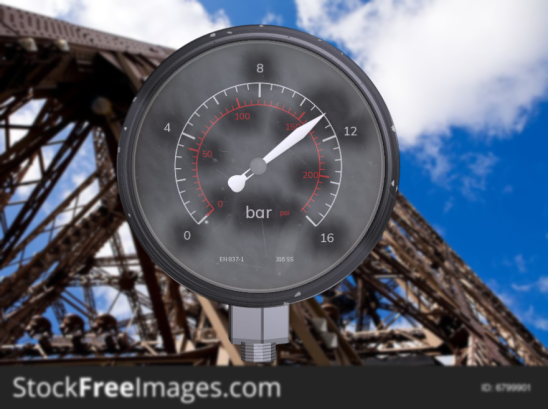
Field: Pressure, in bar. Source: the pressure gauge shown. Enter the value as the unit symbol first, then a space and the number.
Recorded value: bar 11
